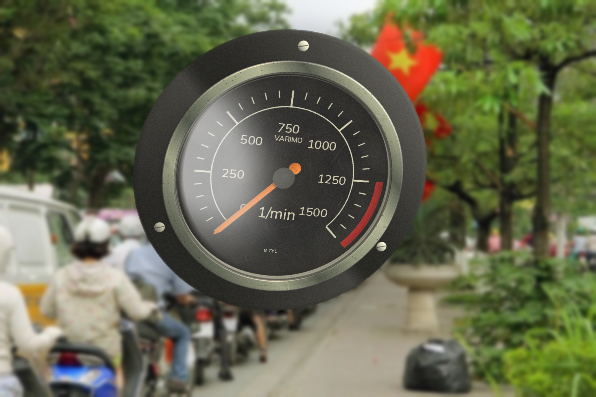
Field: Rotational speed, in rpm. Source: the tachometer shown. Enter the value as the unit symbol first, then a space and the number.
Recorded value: rpm 0
